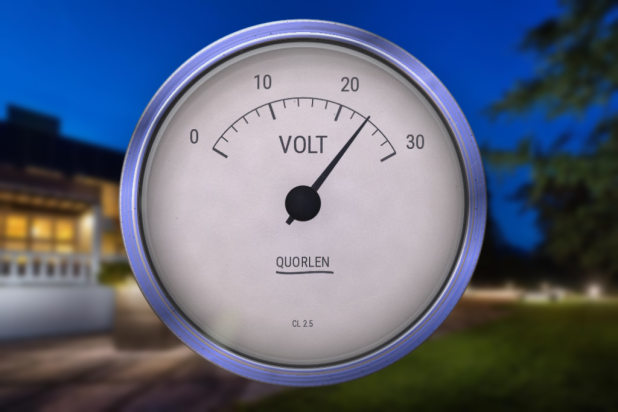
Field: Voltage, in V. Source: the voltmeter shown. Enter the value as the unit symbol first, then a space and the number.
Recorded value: V 24
